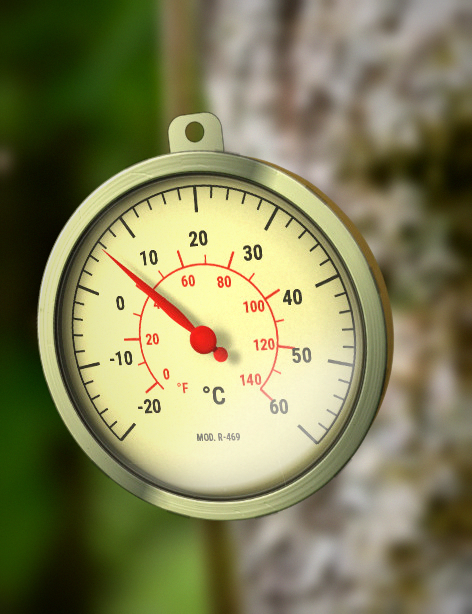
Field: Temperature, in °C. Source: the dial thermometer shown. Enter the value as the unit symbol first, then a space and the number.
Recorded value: °C 6
